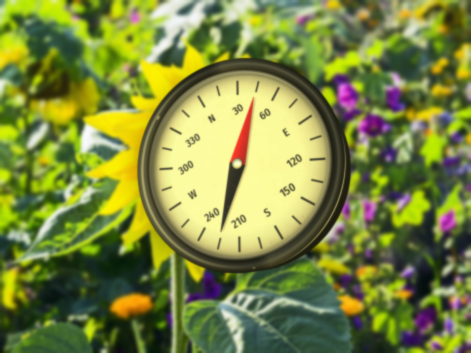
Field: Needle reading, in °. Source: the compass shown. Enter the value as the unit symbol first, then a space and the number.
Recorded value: ° 45
